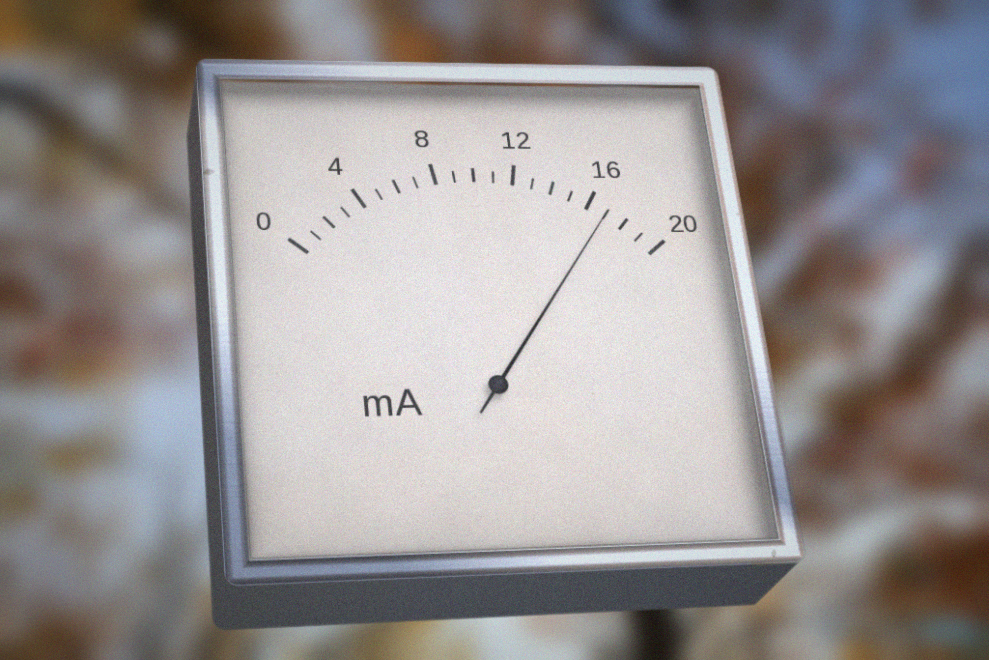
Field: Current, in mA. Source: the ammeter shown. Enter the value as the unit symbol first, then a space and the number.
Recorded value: mA 17
